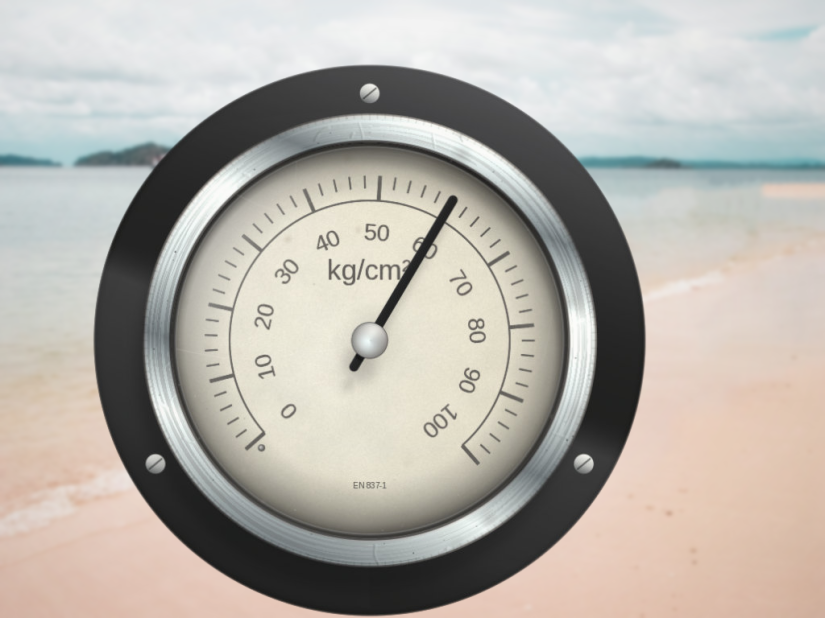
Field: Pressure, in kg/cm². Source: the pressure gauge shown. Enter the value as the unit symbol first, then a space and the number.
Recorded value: kg/cm² 60
